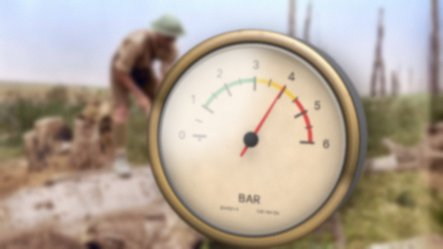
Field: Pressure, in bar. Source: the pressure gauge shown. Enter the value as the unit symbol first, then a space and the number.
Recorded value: bar 4
